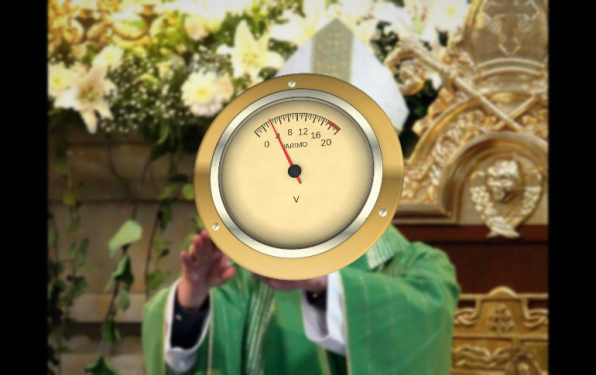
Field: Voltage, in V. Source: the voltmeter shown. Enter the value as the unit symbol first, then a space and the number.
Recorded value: V 4
